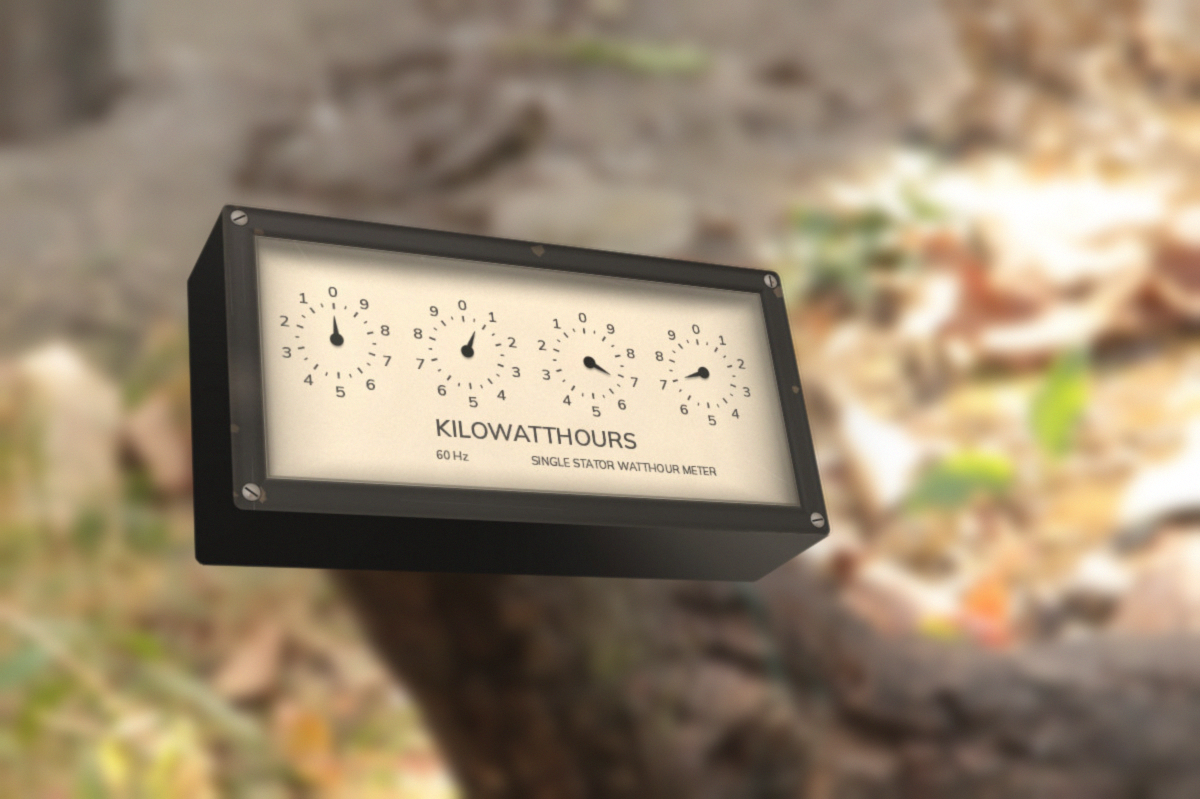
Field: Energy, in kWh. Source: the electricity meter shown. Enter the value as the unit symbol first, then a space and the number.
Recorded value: kWh 67
